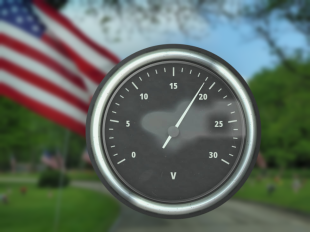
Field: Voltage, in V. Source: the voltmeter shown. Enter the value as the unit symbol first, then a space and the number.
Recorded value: V 19
